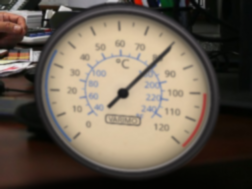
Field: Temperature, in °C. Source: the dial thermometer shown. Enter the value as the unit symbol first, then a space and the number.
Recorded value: °C 80
